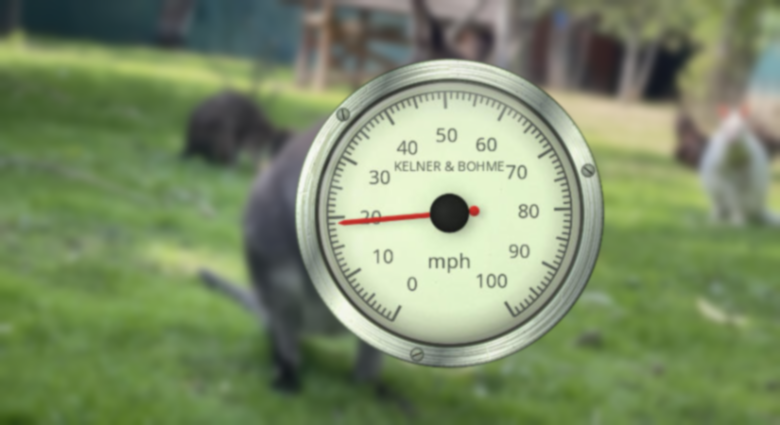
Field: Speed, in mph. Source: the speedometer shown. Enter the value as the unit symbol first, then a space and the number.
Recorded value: mph 19
